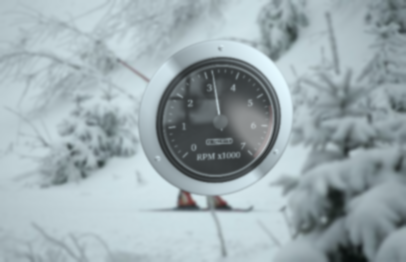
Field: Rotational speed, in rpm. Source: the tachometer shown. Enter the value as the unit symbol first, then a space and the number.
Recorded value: rpm 3200
